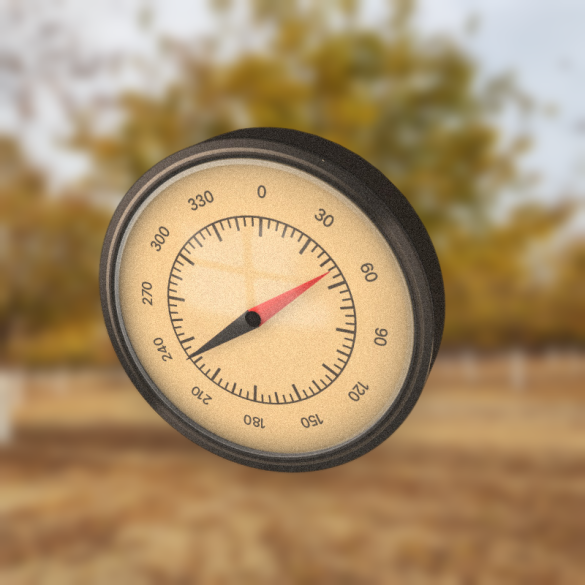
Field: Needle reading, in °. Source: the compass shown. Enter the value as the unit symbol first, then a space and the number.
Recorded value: ° 50
